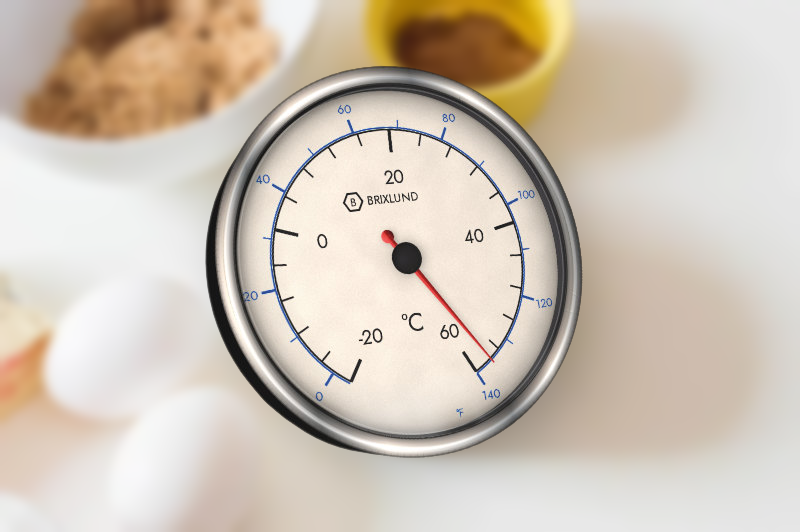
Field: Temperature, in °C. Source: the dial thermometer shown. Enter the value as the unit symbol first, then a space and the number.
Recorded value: °C 58
